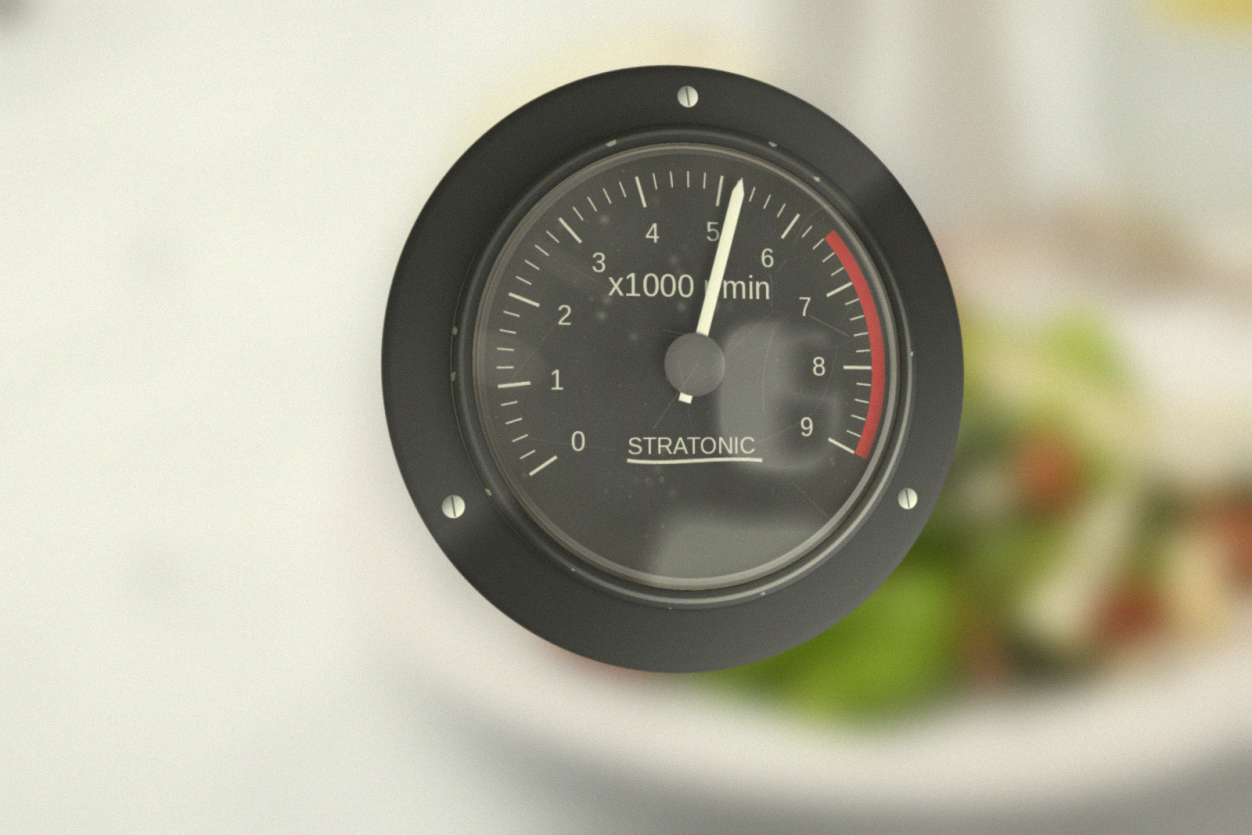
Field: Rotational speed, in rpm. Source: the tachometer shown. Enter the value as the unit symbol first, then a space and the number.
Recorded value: rpm 5200
